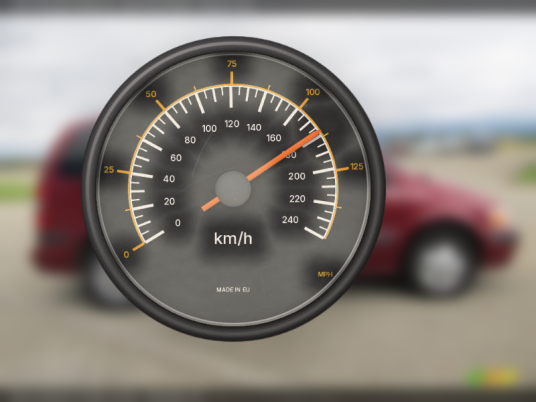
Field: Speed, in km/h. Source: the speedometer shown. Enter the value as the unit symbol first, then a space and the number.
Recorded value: km/h 177.5
